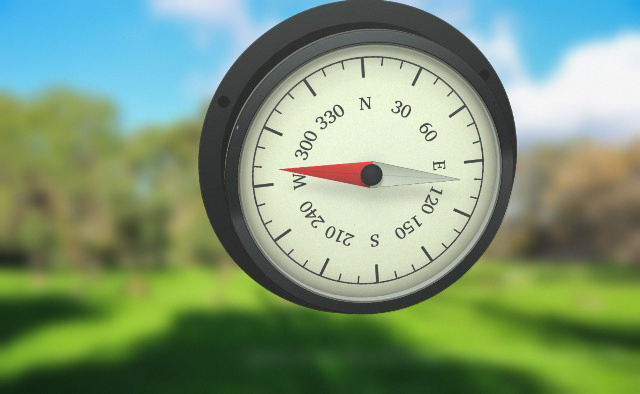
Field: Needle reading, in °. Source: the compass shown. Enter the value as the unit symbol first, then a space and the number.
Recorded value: ° 280
